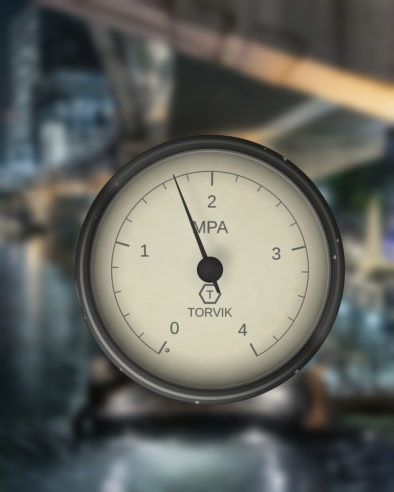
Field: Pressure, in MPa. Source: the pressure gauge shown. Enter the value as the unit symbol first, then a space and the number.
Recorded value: MPa 1.7
